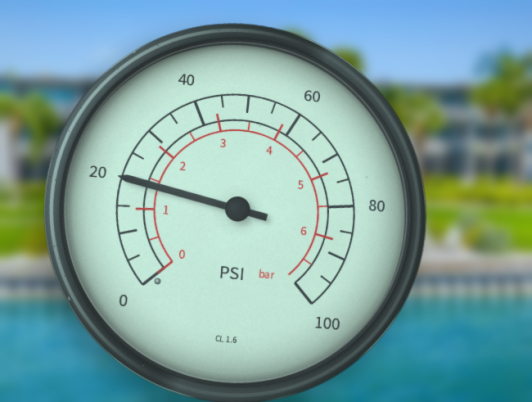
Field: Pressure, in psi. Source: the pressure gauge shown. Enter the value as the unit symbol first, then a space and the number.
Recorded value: psi 20
